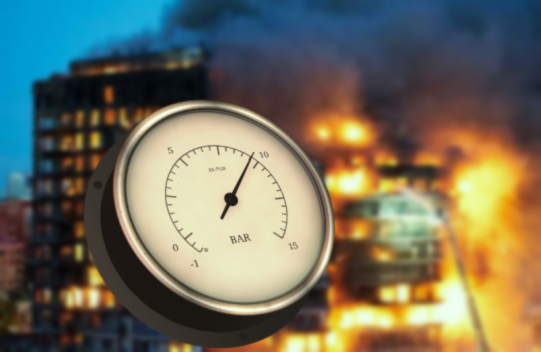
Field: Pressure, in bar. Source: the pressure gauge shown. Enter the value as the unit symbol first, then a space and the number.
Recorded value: bar 9.5
